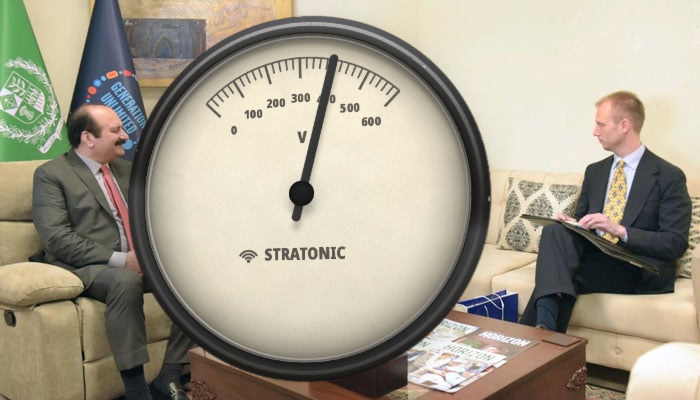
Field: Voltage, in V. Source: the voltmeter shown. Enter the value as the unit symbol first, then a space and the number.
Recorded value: V 400
